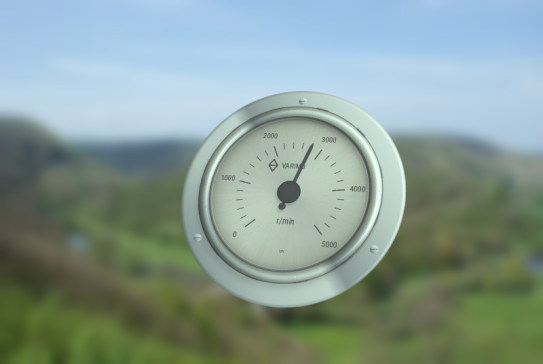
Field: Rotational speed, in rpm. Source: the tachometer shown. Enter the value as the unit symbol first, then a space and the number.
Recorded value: rpm 2800
